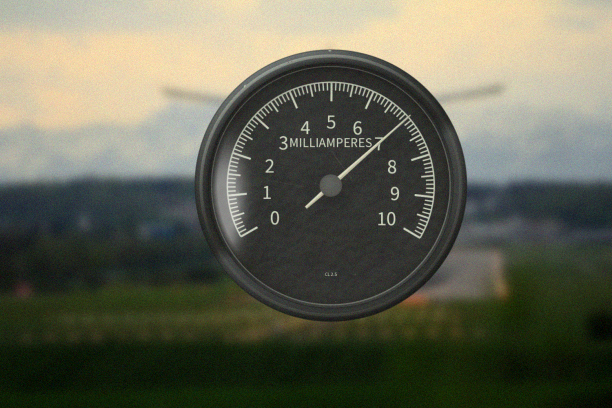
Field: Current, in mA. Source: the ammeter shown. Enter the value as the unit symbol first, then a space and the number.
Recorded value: mA 7
